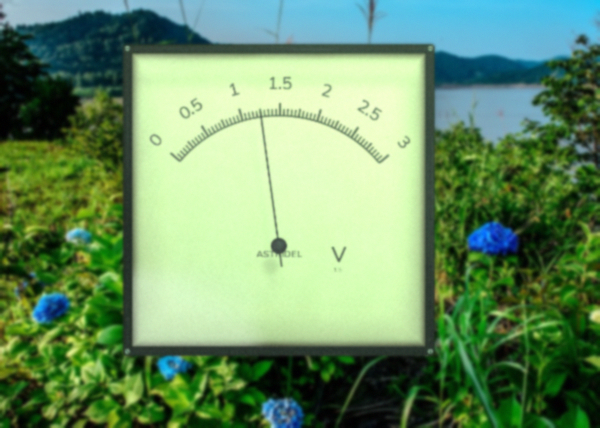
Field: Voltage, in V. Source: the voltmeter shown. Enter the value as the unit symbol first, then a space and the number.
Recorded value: V 1.25
